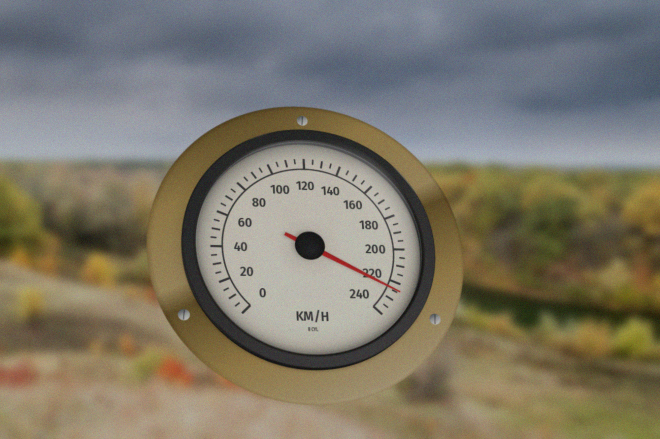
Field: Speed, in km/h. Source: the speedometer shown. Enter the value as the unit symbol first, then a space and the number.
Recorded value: km/h 225
